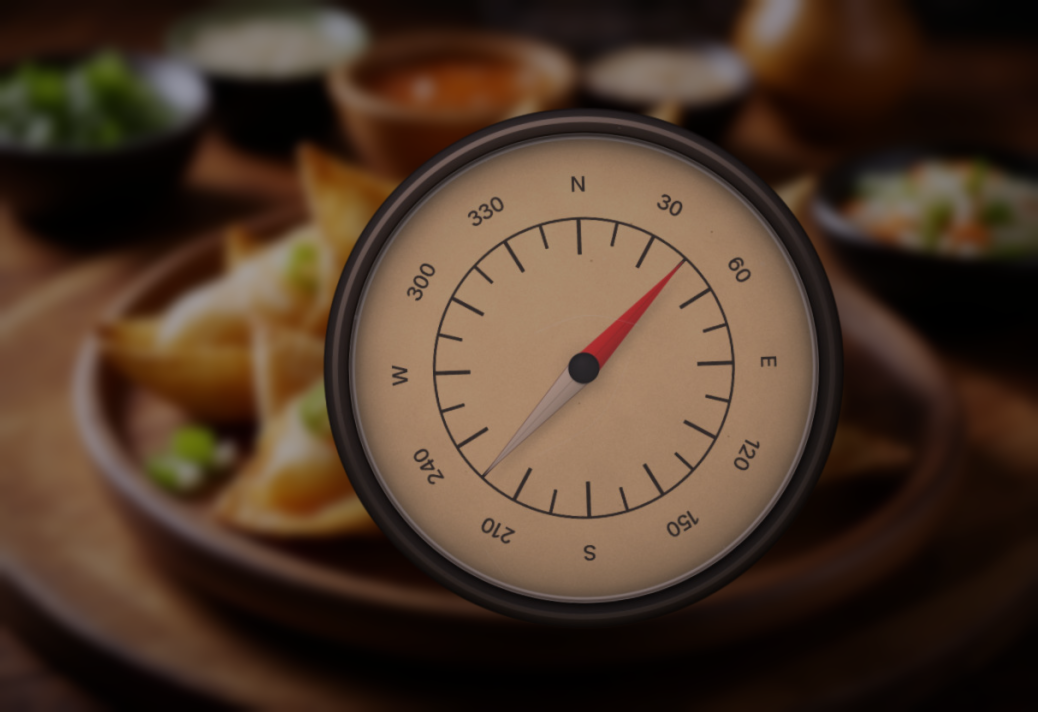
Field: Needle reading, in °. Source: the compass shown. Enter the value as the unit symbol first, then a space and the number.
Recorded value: ° 45
